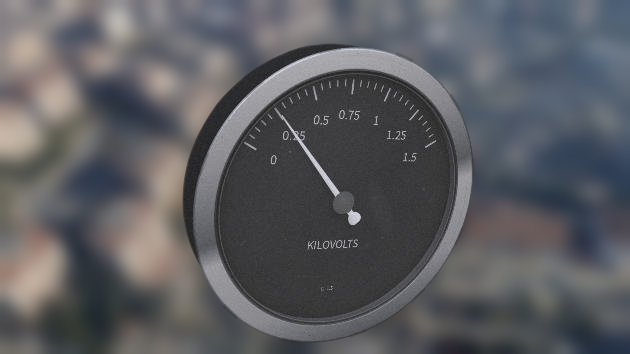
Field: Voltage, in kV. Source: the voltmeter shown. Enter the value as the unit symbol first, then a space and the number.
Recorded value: kV 0.25
